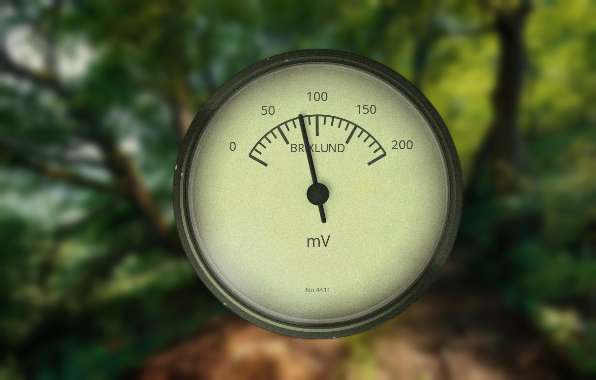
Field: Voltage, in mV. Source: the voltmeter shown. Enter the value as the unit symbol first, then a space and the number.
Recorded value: mV 80
